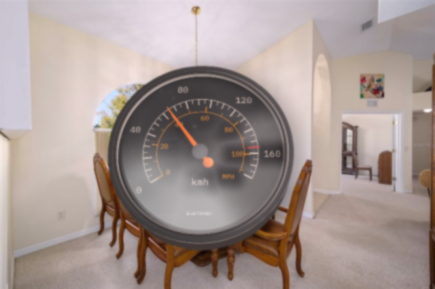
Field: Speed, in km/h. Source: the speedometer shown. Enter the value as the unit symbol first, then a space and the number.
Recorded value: km/h 65
